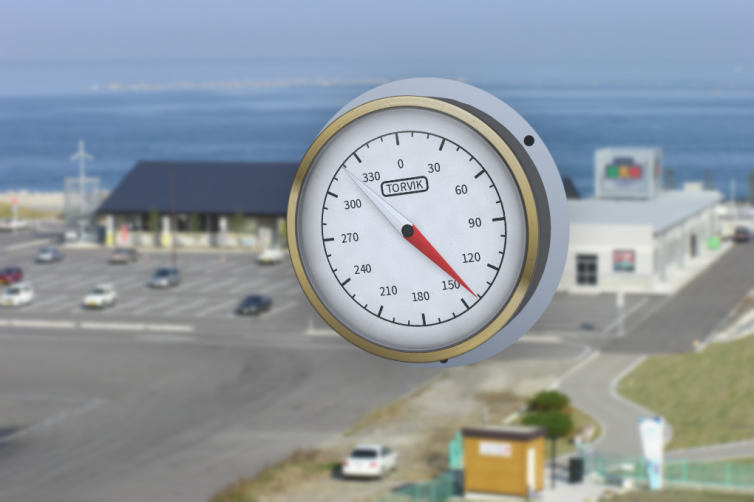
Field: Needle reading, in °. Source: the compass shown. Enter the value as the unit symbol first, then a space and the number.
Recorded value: ° 140
